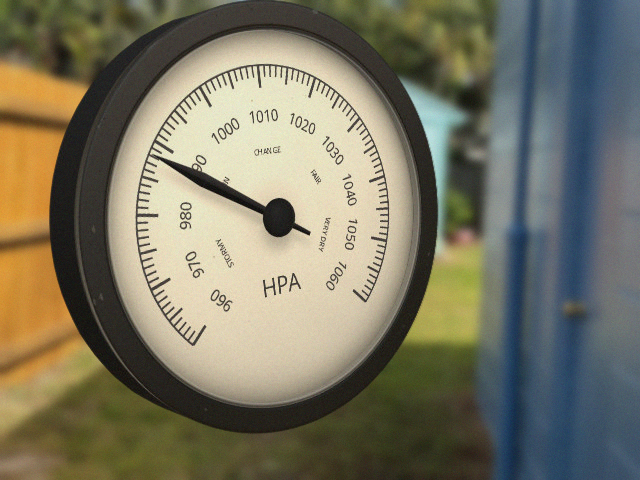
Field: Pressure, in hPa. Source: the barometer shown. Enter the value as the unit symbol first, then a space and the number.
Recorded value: hPa 988
